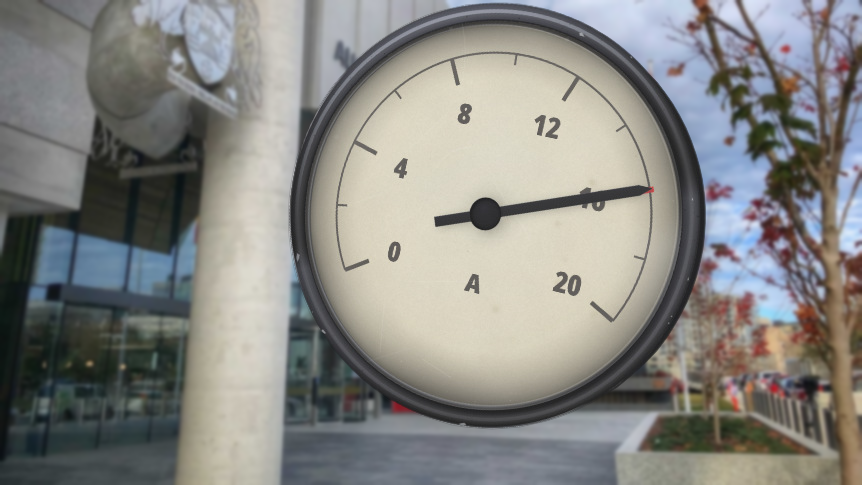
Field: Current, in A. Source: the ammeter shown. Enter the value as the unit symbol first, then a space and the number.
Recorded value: A 16
